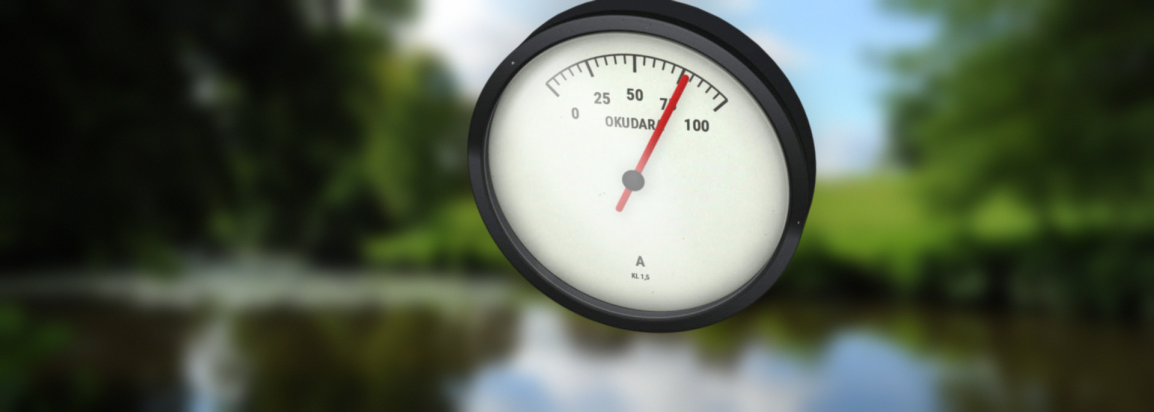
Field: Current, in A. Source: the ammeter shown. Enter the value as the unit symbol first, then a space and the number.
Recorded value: A 77.5
